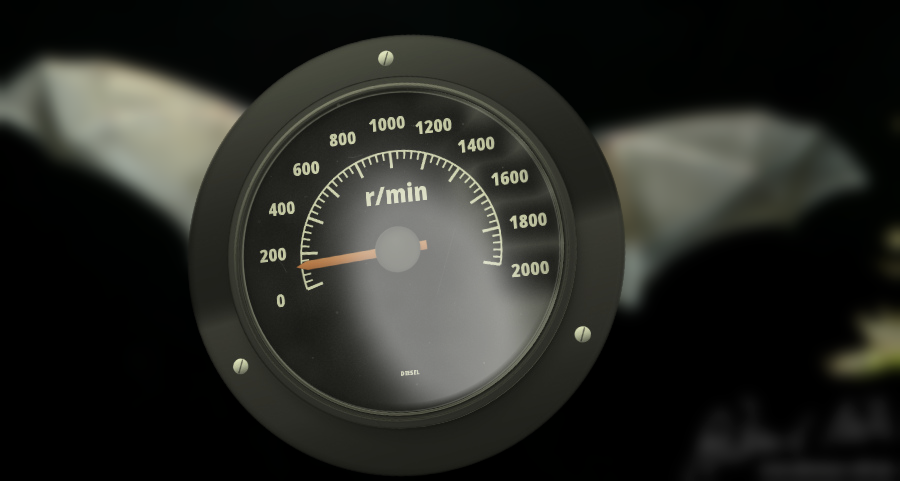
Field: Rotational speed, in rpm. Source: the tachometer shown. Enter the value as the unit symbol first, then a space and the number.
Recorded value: rpm 120
